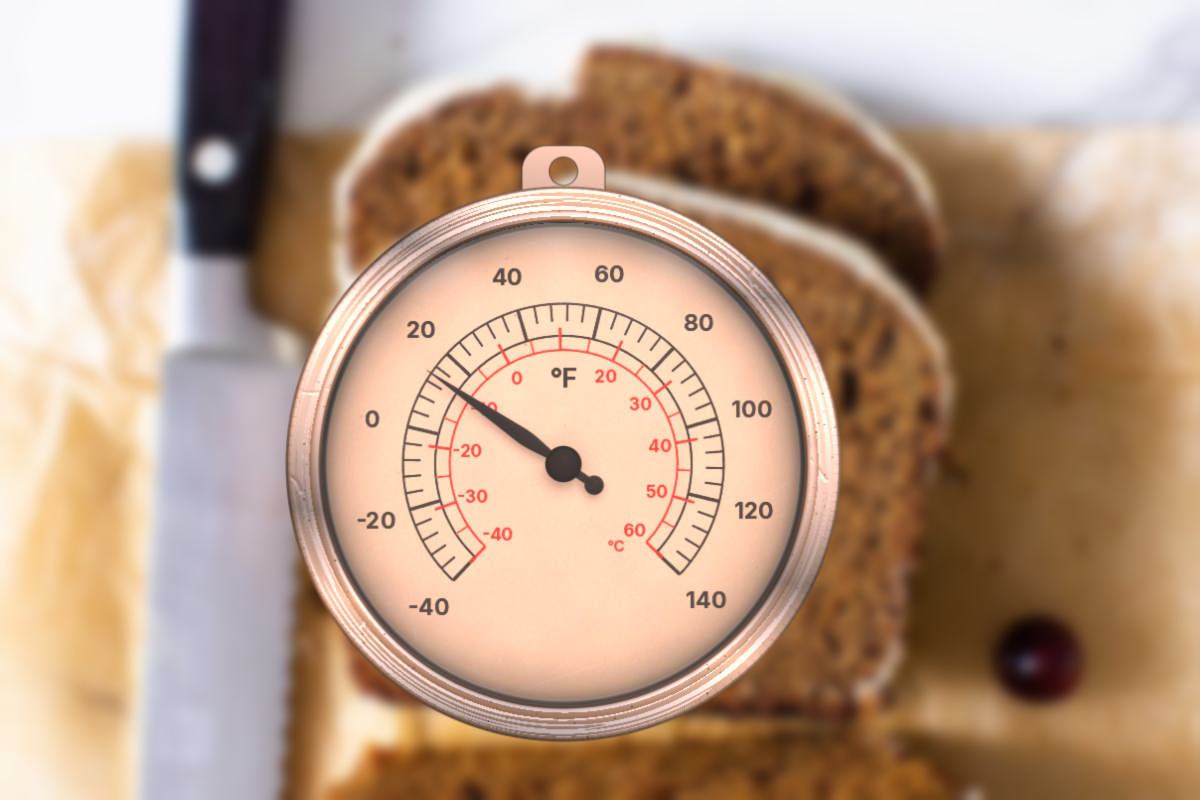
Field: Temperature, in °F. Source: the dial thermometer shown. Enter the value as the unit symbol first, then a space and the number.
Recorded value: °F 14
